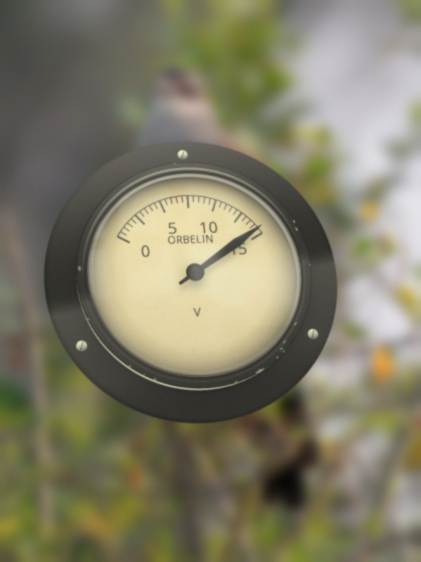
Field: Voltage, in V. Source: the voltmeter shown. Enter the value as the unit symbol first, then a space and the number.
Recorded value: V 14.5
